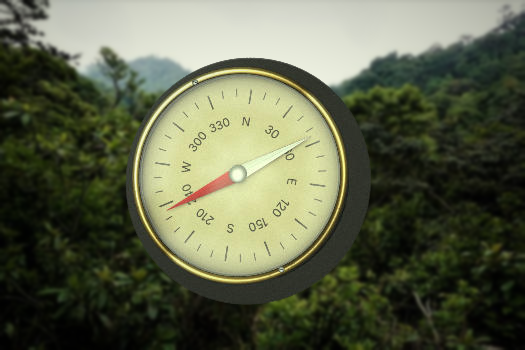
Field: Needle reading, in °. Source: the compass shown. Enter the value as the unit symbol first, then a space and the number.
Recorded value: ° 235
